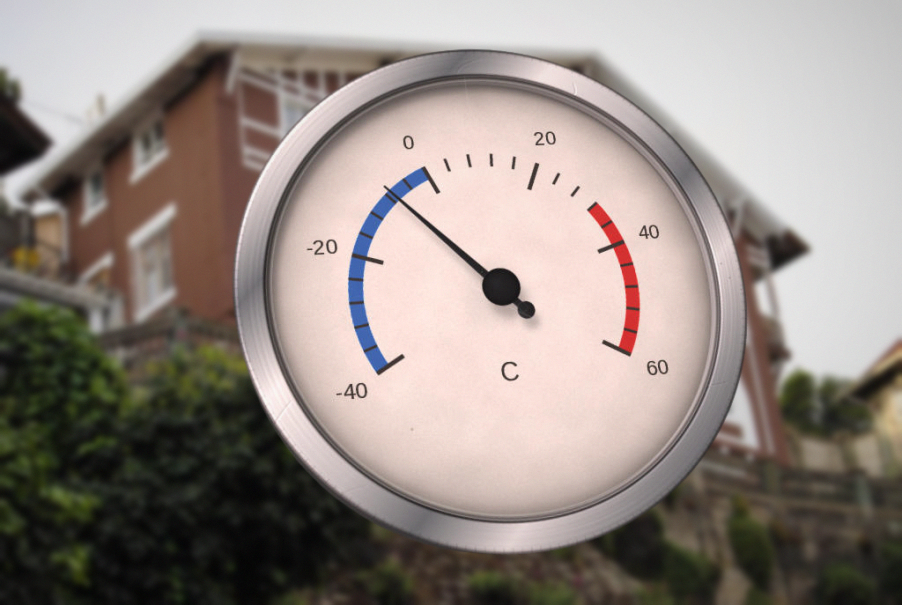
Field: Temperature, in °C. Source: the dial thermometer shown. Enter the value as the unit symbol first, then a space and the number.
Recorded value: °C -8
